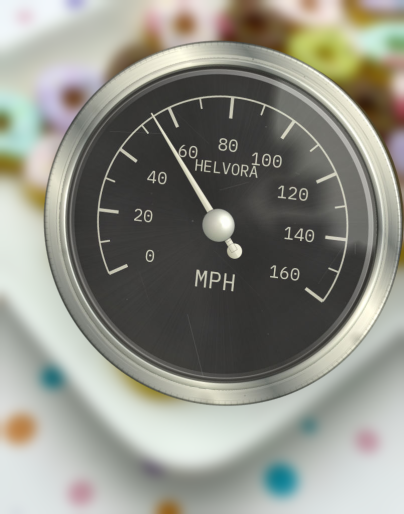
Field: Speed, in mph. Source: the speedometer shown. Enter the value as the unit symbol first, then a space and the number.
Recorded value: mph 55
